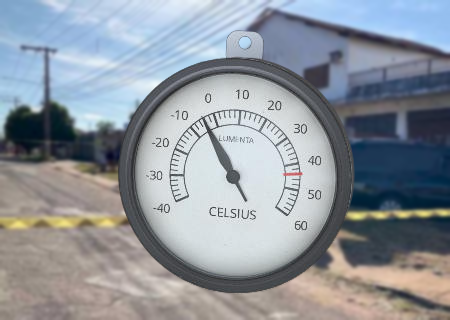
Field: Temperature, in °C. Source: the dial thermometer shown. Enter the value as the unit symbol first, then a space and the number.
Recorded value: °C -4
